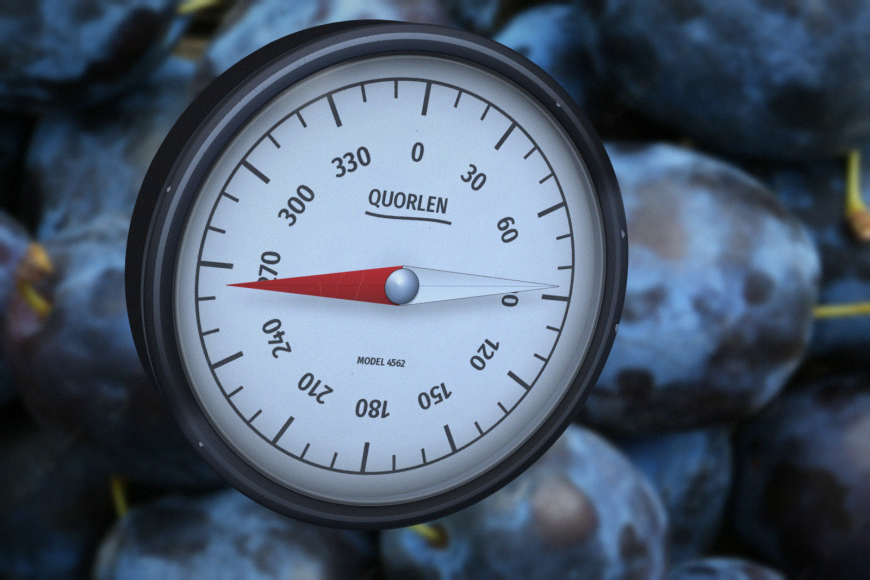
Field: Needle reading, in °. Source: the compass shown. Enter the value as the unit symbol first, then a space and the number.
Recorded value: ° 265
